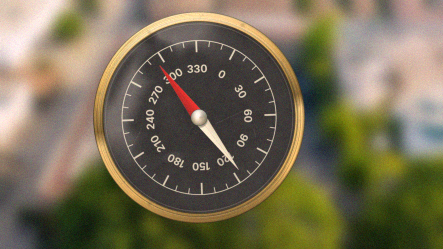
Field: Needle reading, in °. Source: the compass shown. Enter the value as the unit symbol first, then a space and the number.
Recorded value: ° 295
